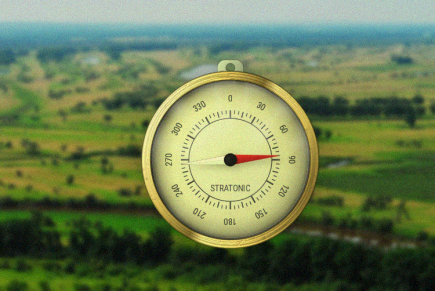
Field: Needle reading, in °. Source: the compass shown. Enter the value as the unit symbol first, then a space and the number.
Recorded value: ° 85
